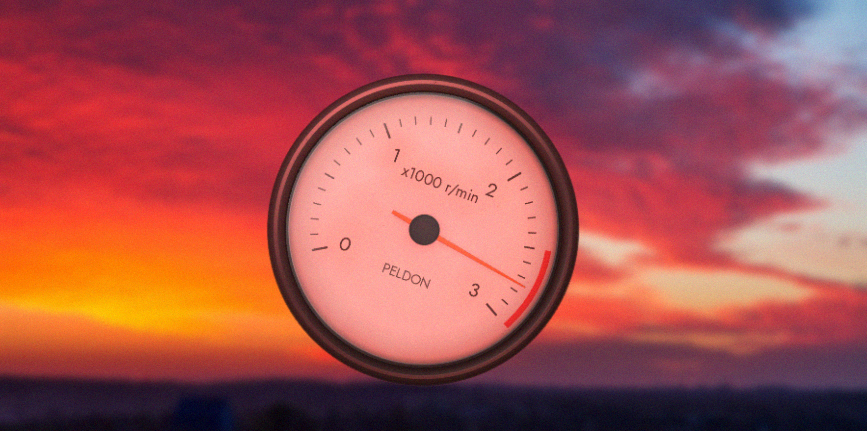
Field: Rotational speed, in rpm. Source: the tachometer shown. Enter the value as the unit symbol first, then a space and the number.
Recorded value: rpm 2750
